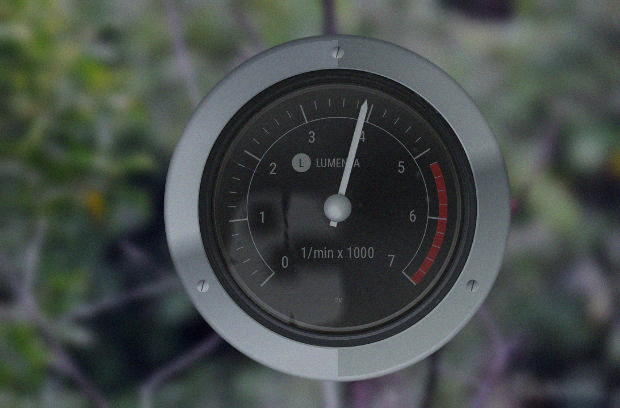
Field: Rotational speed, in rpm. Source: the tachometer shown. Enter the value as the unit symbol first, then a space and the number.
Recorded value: rpm 3900
